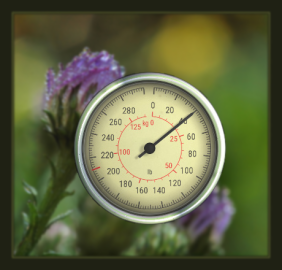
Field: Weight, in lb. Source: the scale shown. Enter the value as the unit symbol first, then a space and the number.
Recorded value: lb 40
